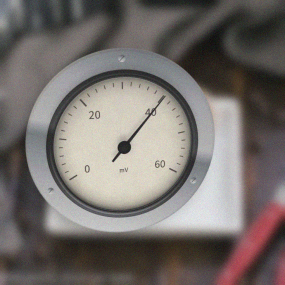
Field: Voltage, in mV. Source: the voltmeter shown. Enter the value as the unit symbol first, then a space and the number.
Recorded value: mV 40
